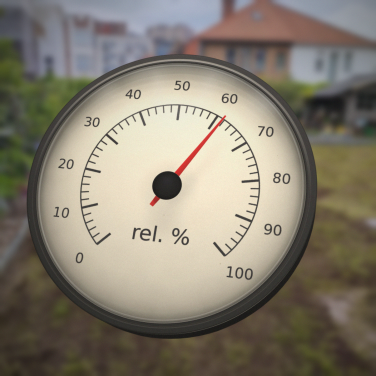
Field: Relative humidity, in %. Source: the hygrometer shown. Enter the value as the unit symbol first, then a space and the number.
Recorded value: % 62
